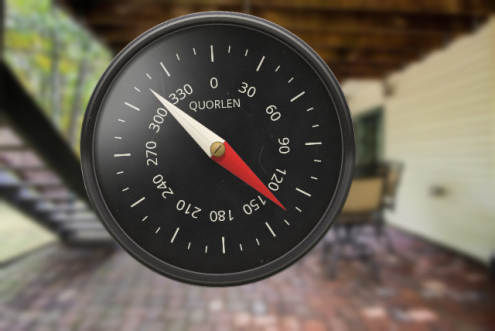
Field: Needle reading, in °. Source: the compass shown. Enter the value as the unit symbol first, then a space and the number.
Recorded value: ° 135
